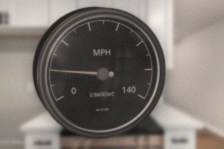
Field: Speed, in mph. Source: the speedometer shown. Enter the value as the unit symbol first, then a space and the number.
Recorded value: mph 20
